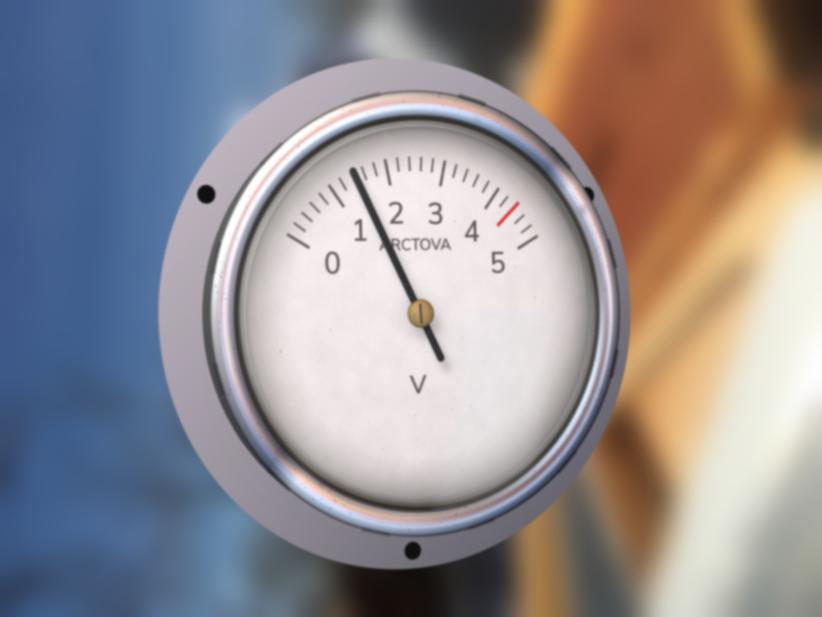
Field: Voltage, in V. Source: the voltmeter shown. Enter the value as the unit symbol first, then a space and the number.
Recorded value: V 1.4
